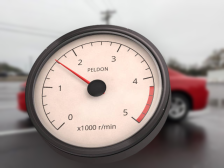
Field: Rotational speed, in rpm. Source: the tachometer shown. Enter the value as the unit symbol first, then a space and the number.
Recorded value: rpm 1600
